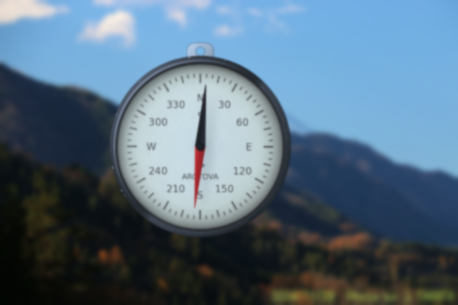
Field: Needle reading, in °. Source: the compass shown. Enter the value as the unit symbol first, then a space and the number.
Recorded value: ° 185
